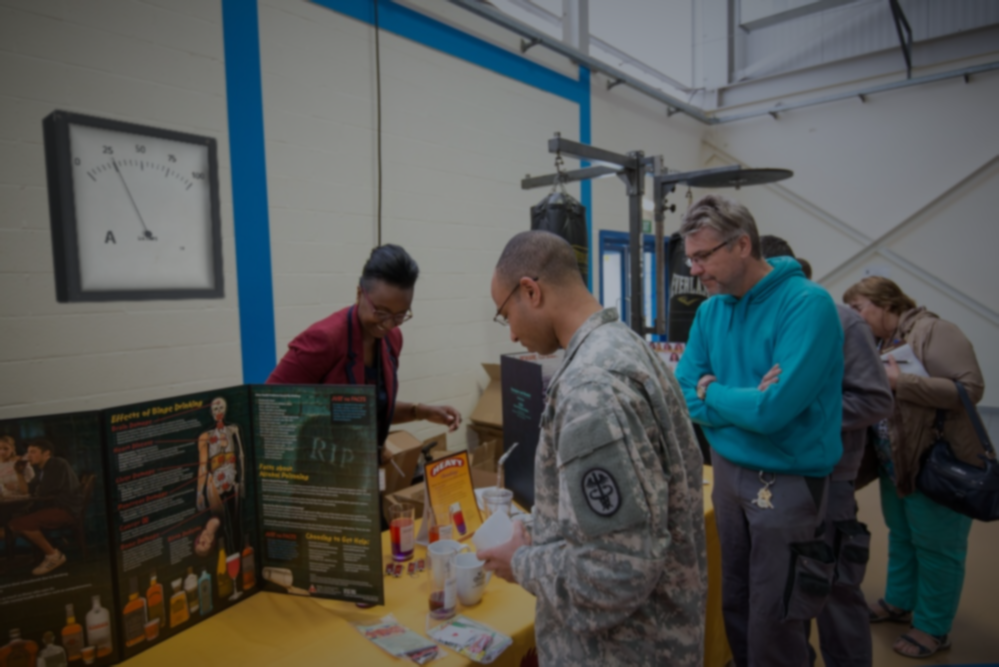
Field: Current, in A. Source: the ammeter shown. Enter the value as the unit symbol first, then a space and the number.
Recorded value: A 25
